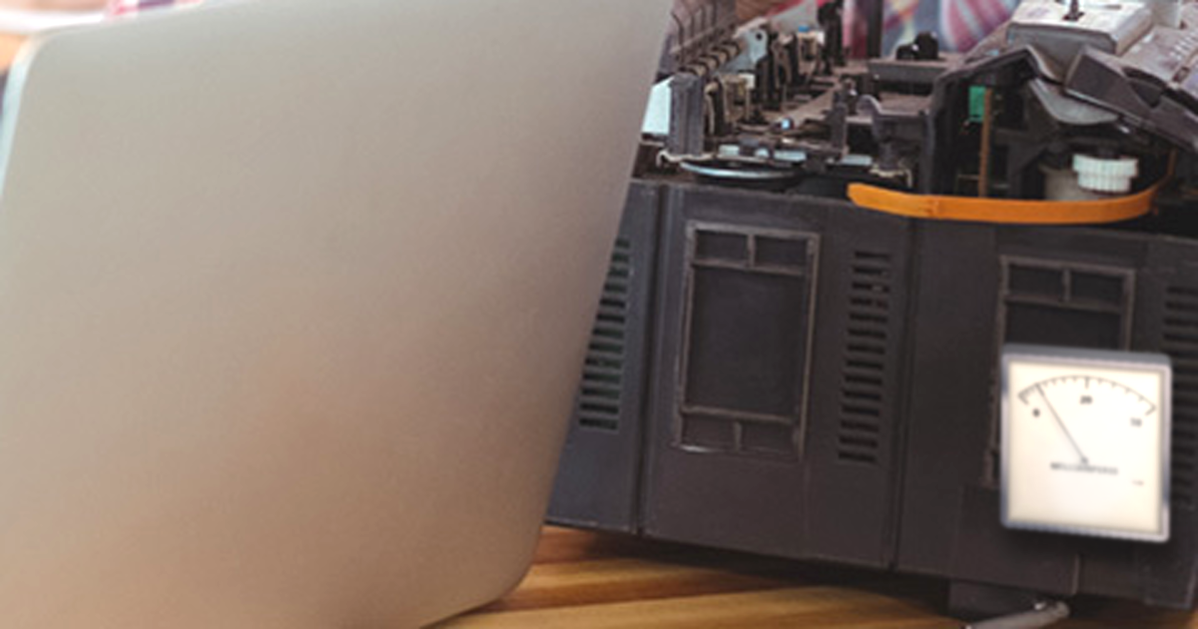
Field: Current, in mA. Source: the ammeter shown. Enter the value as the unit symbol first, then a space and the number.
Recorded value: mA 10
